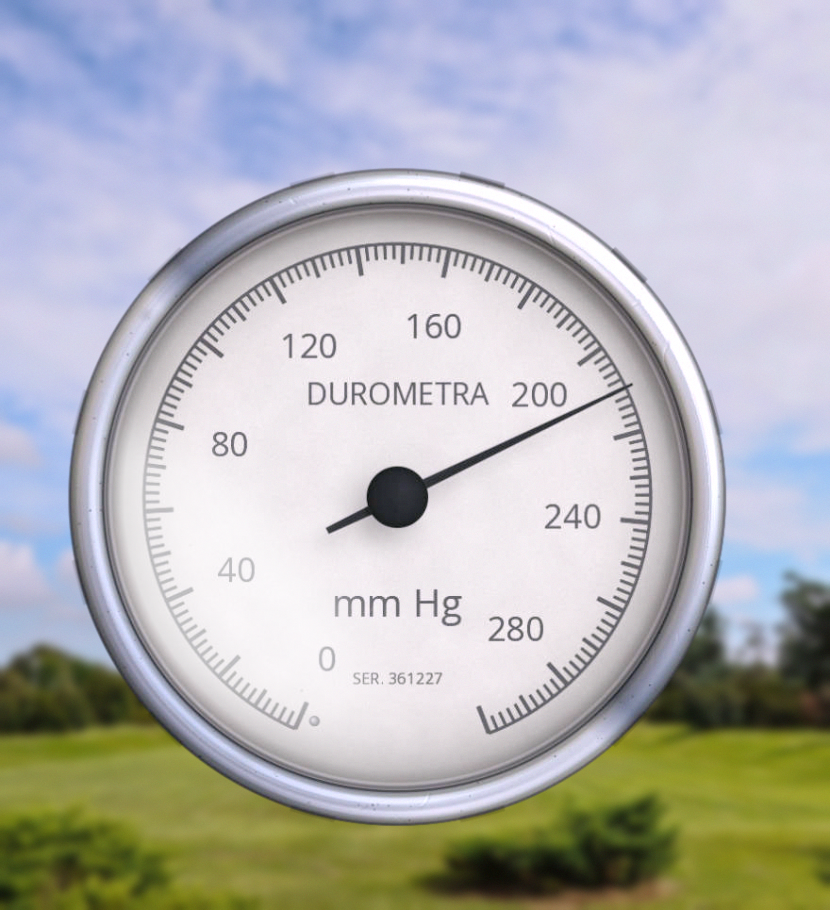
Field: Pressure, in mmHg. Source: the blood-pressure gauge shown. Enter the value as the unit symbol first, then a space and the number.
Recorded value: mmHg 210
